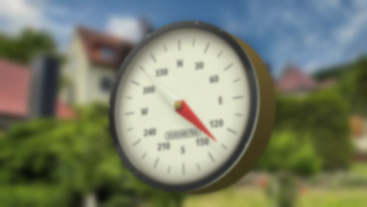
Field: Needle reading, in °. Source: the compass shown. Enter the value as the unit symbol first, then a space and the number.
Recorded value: ° 135
